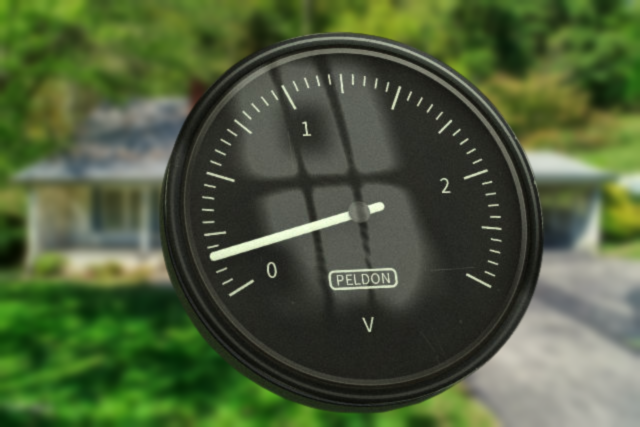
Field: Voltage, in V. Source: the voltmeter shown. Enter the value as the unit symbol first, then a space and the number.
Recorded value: V 0.15
